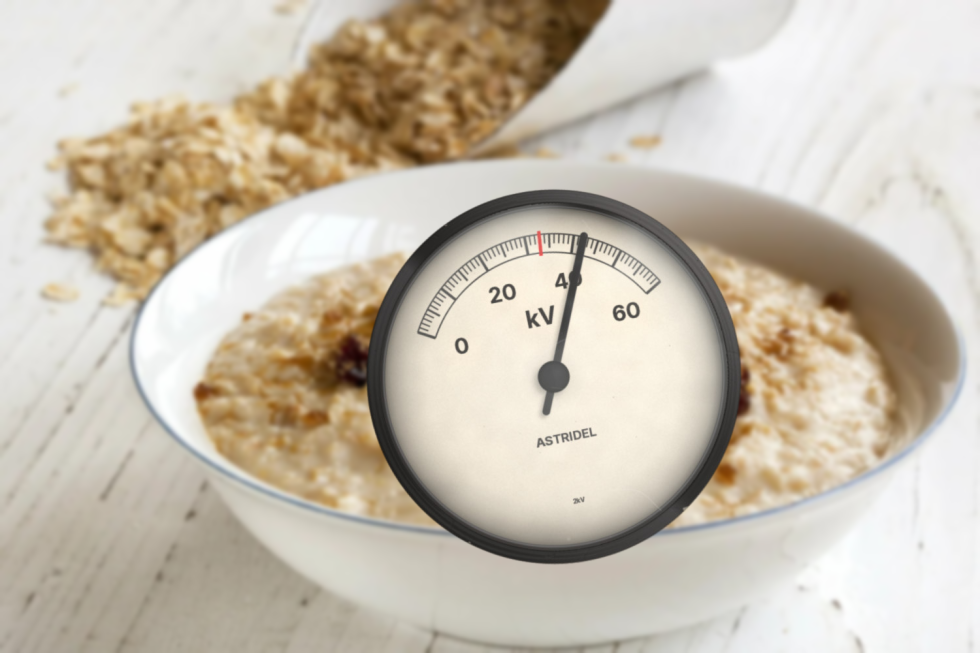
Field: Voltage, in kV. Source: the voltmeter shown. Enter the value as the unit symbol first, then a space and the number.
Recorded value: kV 42
